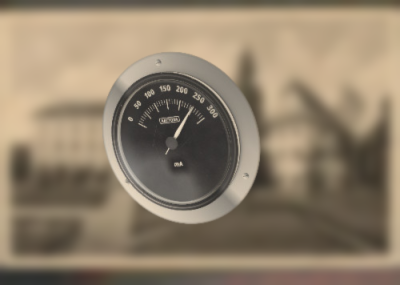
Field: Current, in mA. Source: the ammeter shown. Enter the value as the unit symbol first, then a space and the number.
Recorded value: mA 250
